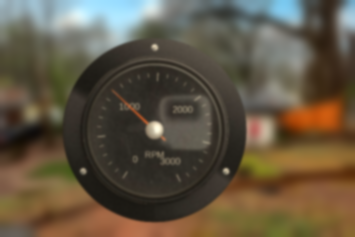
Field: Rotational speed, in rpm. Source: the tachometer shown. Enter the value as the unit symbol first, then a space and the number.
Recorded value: rpm 1000
